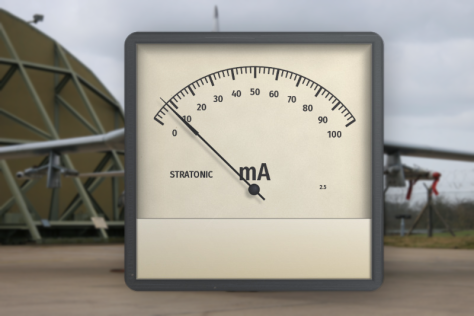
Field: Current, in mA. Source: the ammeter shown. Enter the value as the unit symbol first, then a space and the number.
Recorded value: mA 8
